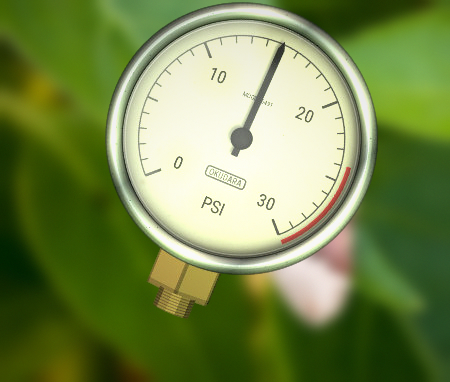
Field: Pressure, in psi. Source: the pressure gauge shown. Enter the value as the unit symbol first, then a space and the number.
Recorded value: psi 15
